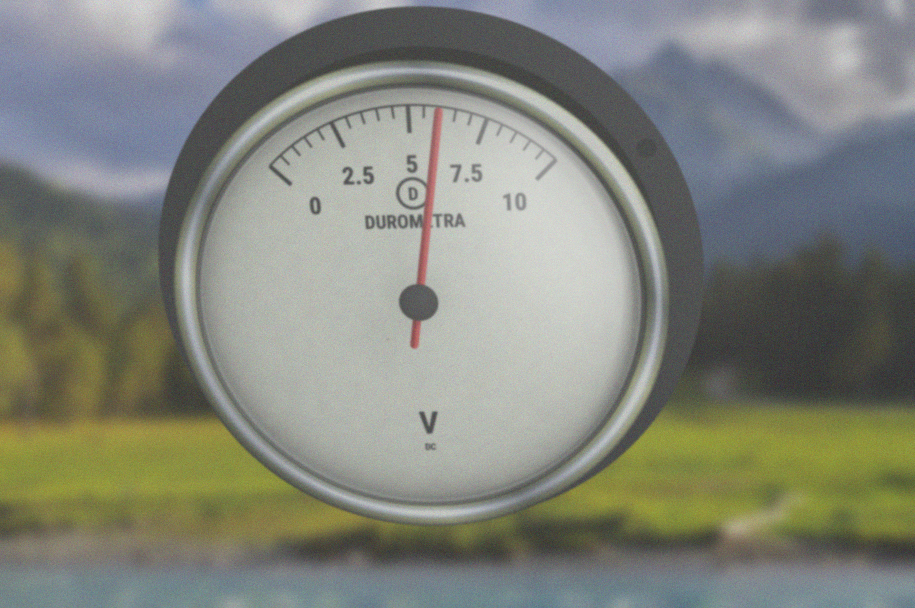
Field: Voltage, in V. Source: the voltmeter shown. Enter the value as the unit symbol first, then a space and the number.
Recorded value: V 6
